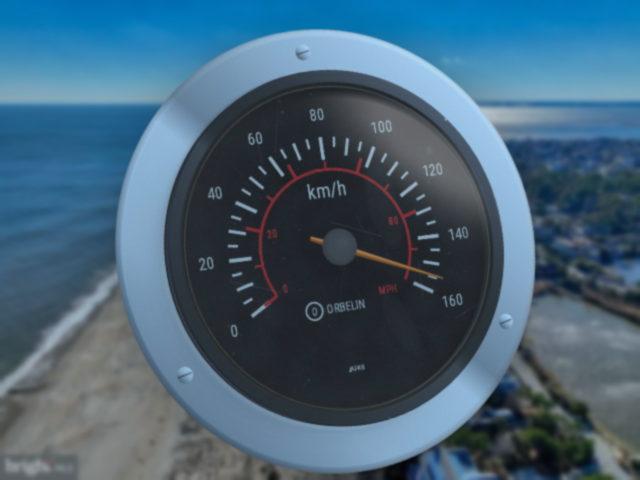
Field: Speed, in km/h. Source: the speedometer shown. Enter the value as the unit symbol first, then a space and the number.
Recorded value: km/h 155
